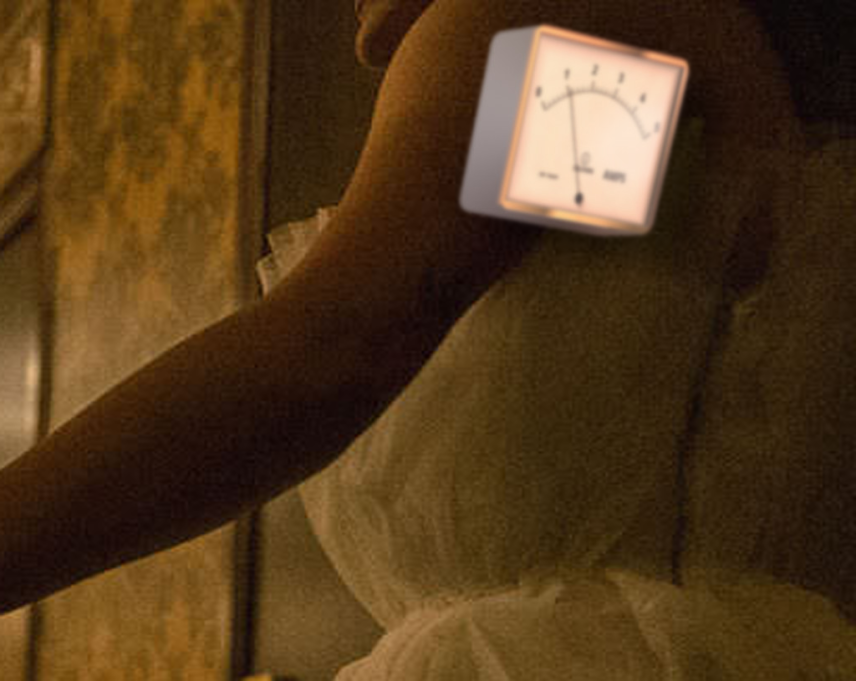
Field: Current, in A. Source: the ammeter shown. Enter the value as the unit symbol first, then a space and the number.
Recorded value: A 1
